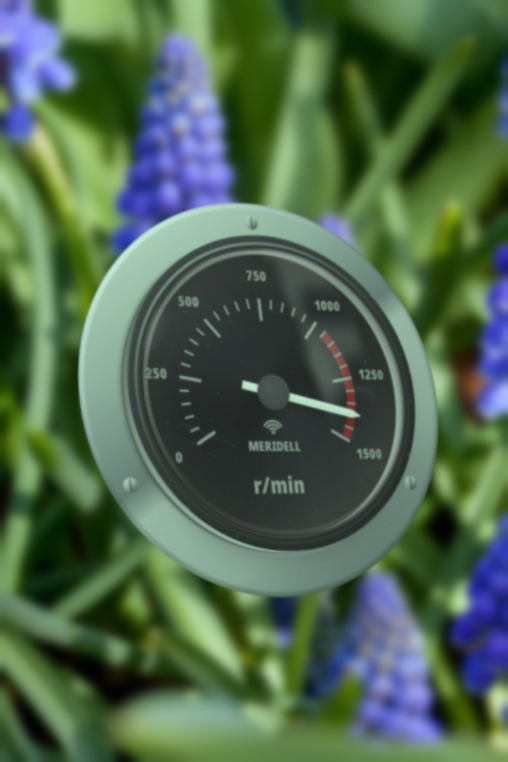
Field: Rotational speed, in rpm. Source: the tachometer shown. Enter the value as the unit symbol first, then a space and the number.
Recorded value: rpm 1400
